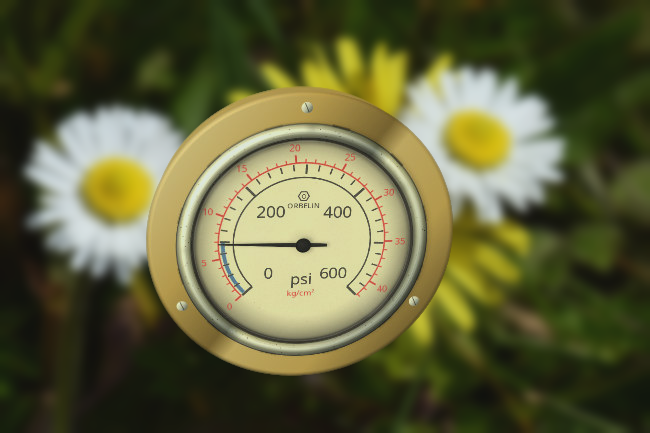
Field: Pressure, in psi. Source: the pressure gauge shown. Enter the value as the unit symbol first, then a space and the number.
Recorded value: psi 100
